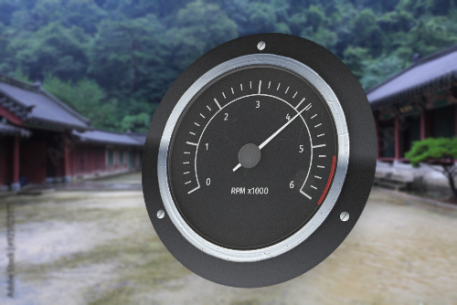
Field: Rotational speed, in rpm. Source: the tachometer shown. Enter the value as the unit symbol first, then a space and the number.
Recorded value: rpm 4200
